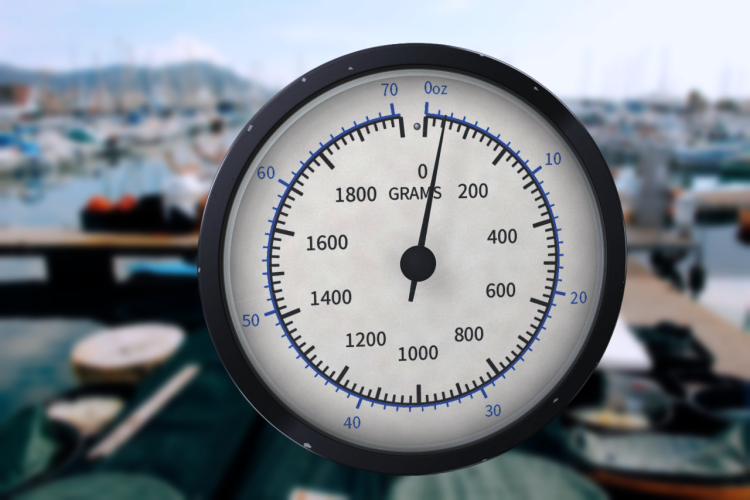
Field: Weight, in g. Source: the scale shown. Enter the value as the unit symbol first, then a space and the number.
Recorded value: g 40
